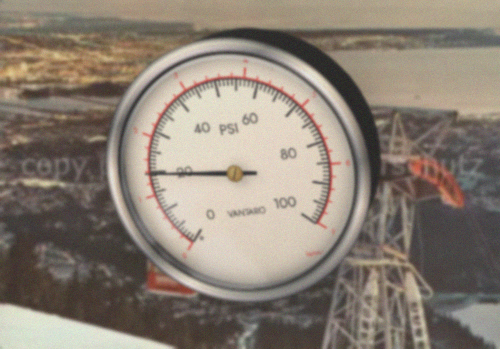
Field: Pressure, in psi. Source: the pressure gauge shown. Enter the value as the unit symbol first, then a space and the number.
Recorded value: psi 20
